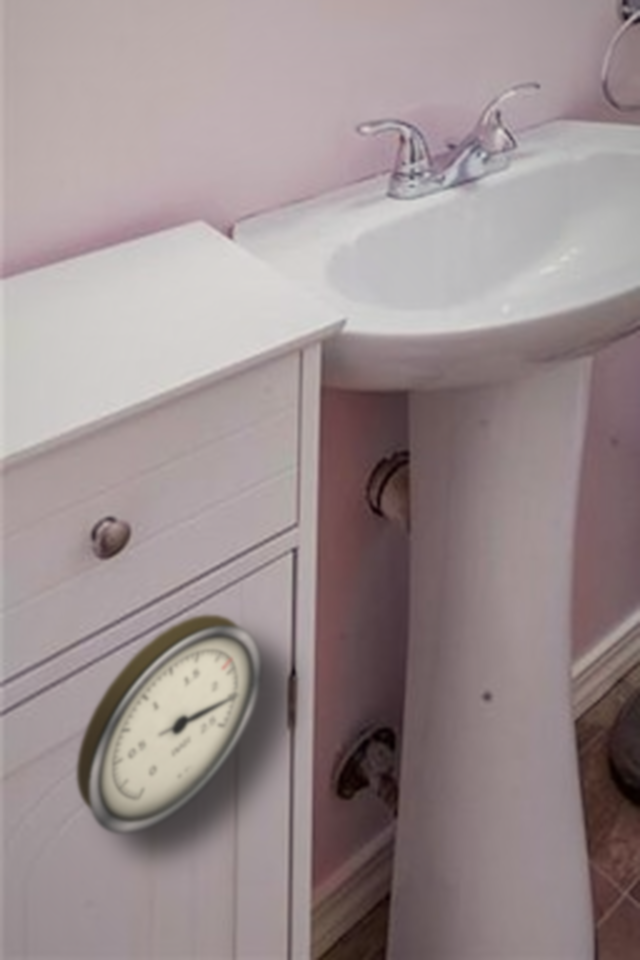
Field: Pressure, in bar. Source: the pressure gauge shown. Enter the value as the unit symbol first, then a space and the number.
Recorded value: bar 2.25
